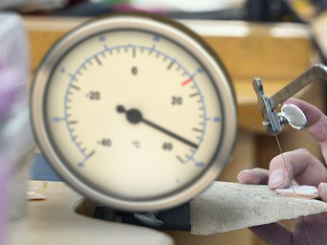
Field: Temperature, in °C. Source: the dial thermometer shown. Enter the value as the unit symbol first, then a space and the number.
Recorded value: °C 34
